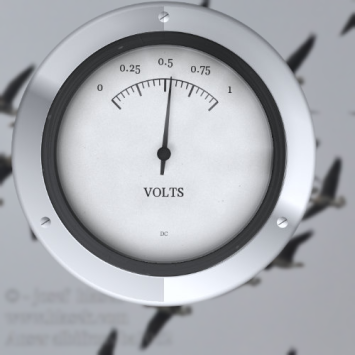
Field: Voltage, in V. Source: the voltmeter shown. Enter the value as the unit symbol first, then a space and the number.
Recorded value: V 0.55
